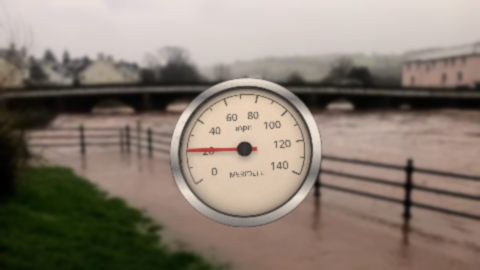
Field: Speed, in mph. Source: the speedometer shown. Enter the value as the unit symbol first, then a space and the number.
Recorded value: mph 20
